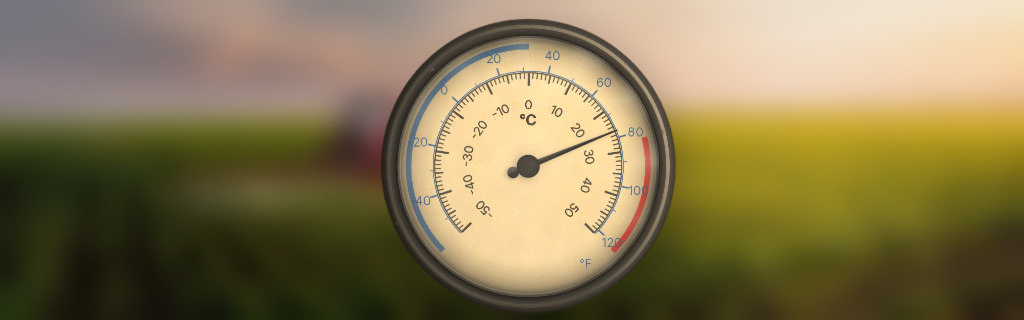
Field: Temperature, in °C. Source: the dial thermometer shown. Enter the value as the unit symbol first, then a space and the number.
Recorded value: °C 25
